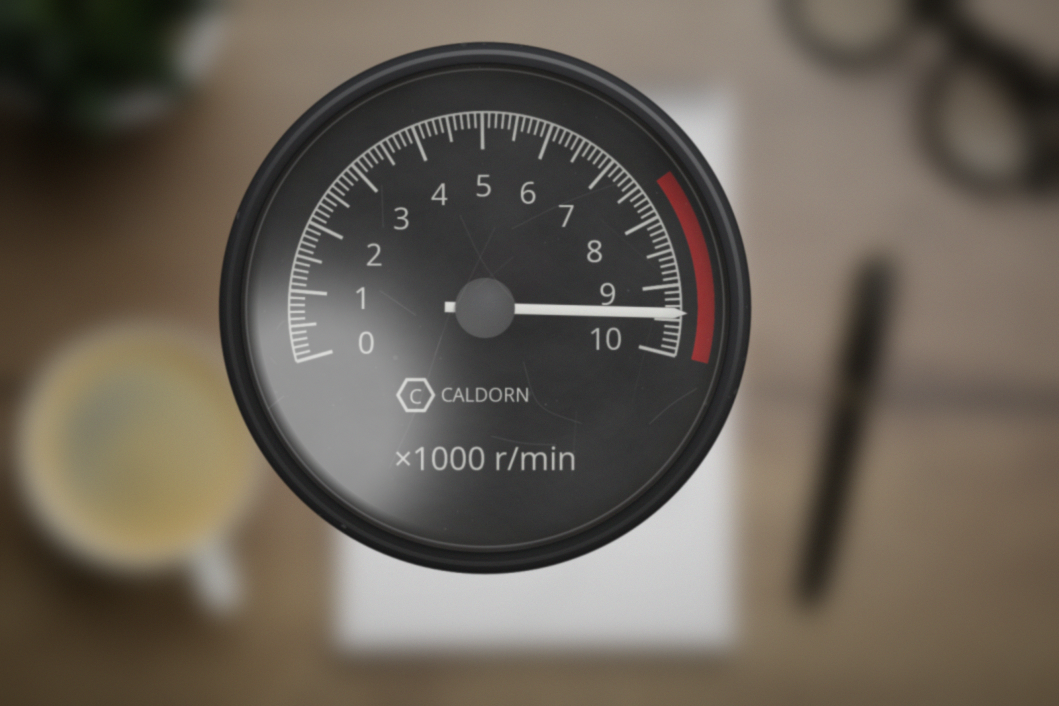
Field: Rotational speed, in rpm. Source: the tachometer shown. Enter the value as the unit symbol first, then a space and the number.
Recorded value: rpm 9400
